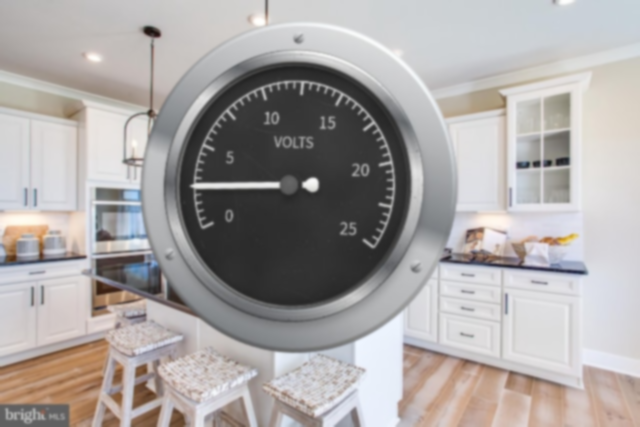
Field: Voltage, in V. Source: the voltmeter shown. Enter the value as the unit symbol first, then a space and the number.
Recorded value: V 2.5
